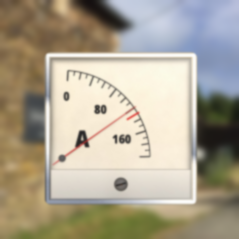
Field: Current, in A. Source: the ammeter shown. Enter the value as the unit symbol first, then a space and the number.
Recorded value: A 120
